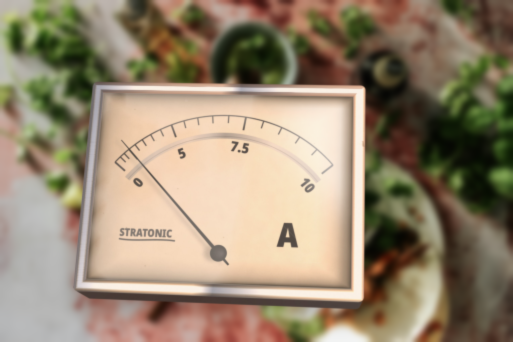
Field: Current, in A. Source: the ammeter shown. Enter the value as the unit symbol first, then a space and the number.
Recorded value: A 2.5
